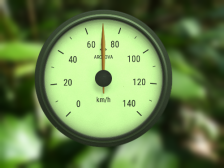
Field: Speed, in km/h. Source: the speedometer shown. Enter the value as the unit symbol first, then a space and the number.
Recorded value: km/h 70
